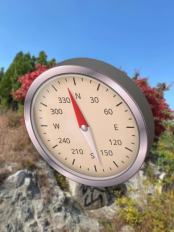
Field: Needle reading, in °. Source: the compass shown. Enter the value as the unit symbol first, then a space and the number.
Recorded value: ° 350
